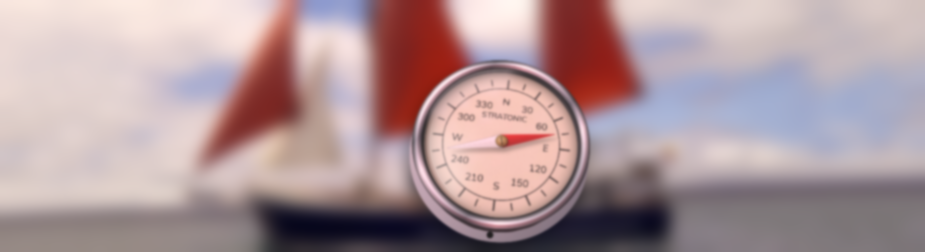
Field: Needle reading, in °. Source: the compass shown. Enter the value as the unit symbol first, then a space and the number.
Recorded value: ° 75
